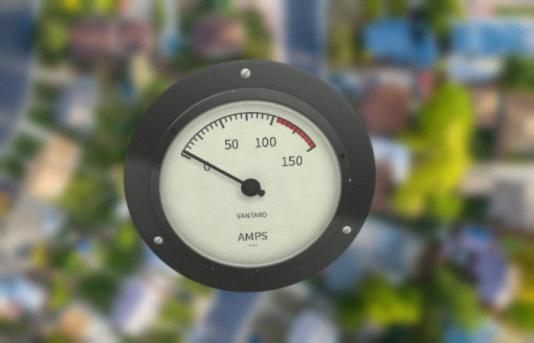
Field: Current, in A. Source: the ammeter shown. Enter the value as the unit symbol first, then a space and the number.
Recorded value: A 5
